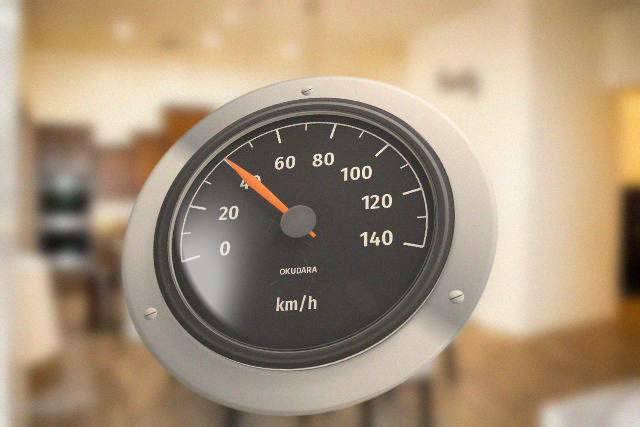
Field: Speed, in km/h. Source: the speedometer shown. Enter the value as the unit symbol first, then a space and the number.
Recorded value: km/h 40
